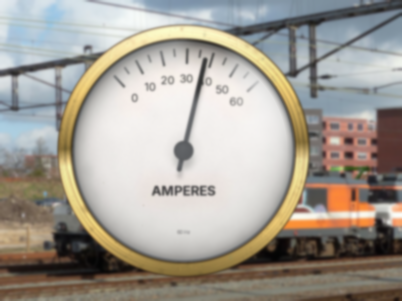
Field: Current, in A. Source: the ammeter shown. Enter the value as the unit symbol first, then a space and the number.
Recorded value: A 37.5
